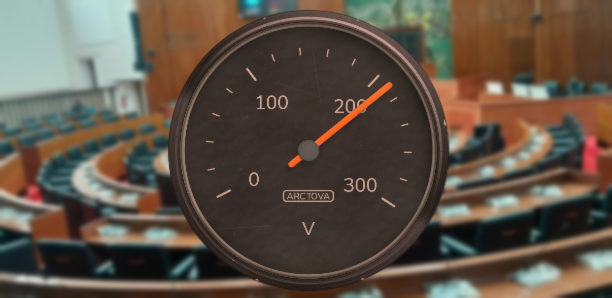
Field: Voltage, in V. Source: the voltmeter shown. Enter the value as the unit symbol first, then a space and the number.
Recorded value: V 210
